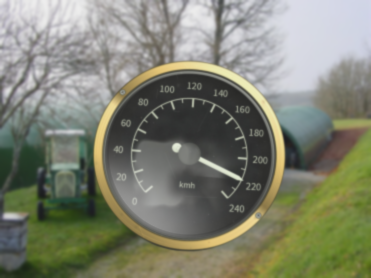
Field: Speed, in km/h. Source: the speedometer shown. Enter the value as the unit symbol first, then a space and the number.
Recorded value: km/h 220
